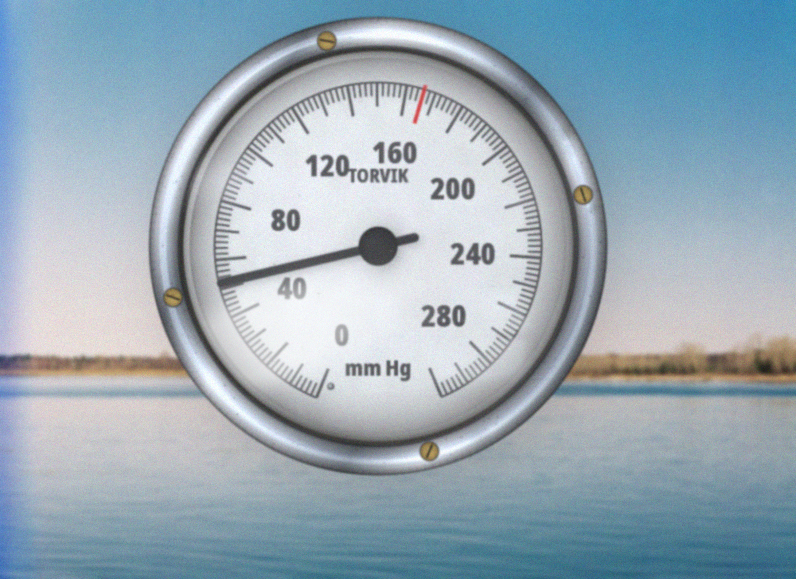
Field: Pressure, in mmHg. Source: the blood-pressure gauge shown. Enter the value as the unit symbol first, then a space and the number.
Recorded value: mmHg 52
